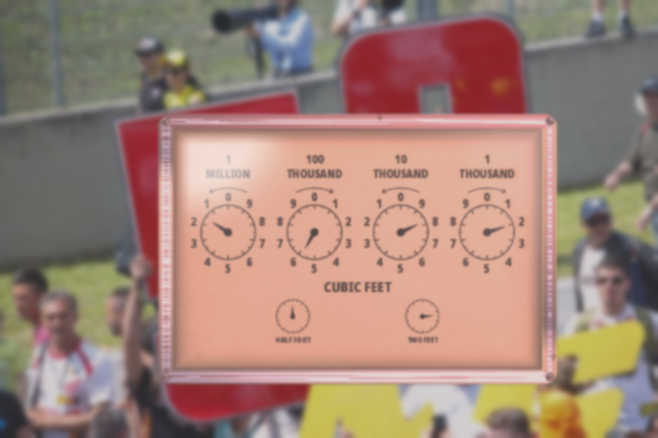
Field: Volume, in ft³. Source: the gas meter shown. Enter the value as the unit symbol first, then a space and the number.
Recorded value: ft³ 158200
